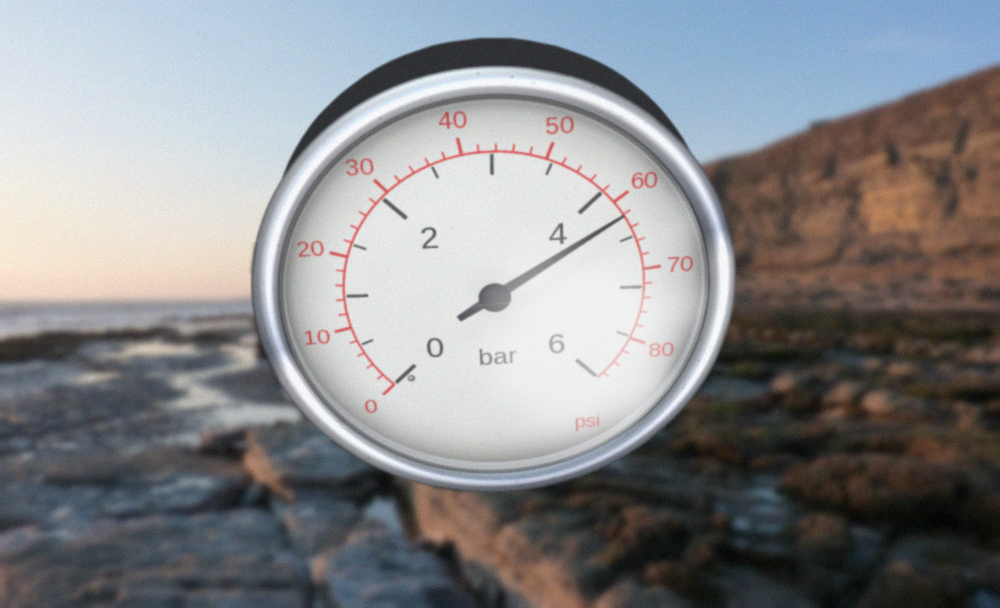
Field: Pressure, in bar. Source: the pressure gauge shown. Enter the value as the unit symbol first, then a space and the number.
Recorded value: bar 4.25
